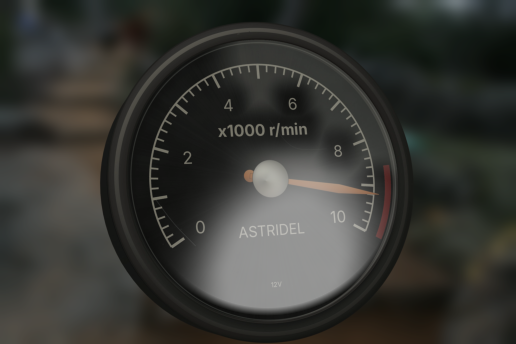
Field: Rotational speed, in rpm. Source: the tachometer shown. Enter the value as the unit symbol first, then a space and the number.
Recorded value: rpm 9200
